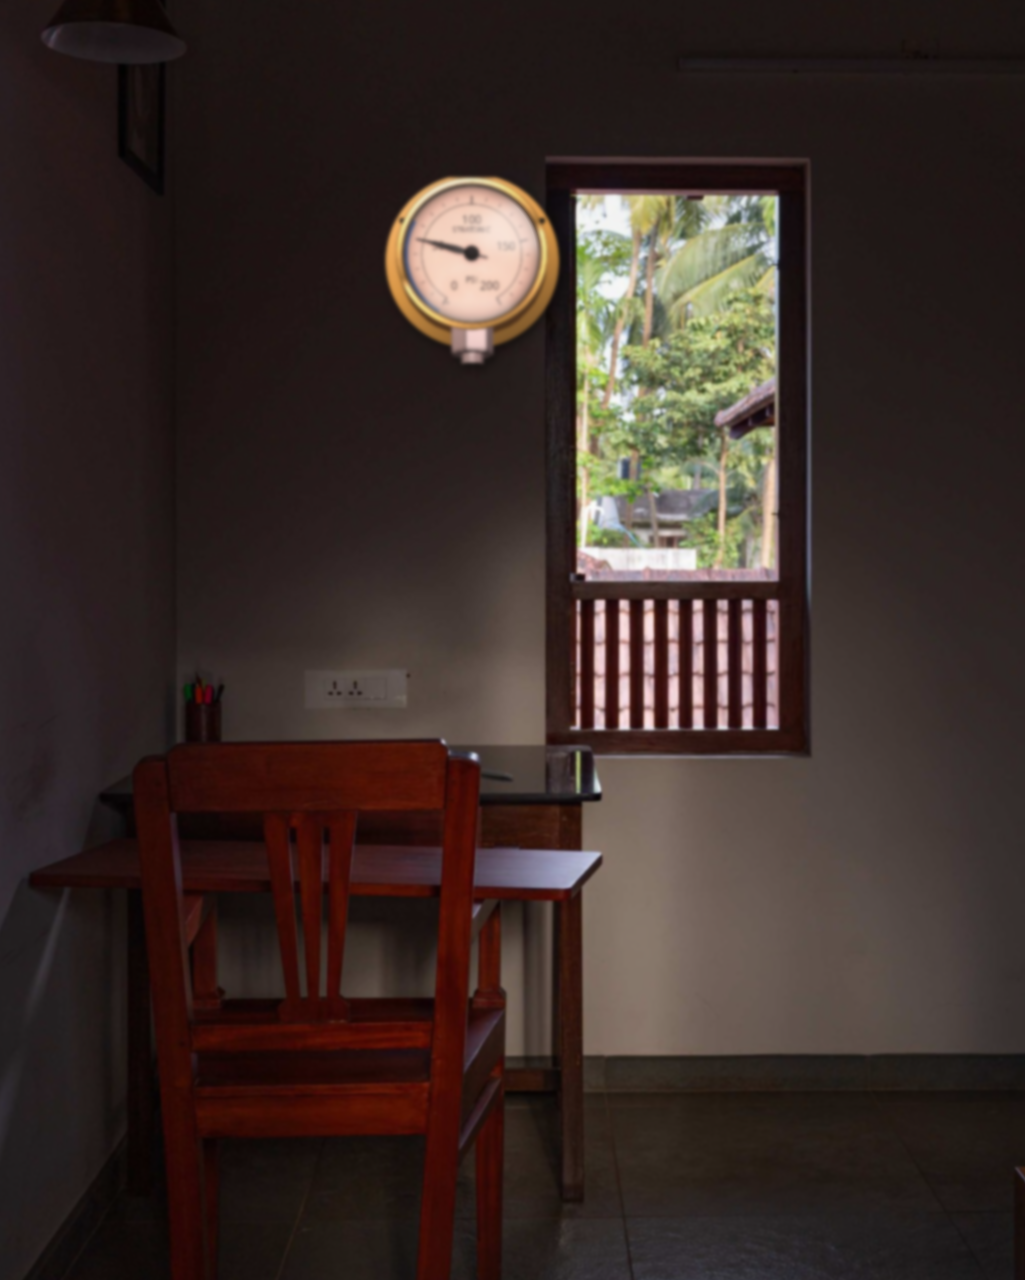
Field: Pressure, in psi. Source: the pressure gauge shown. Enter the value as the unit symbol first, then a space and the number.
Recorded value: psi 50
